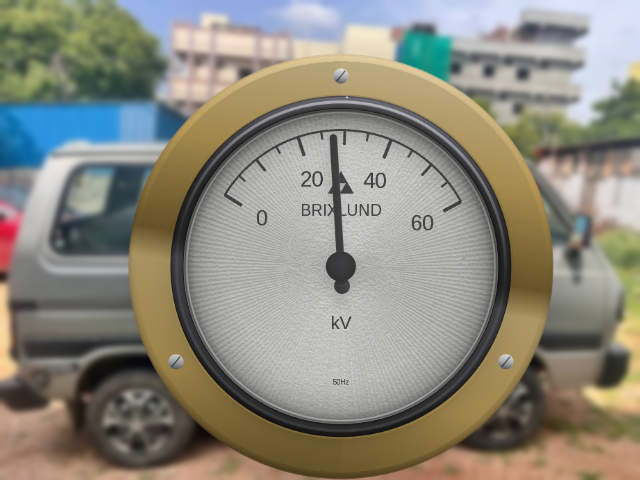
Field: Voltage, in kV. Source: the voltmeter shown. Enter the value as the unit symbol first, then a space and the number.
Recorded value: kV 27.5
